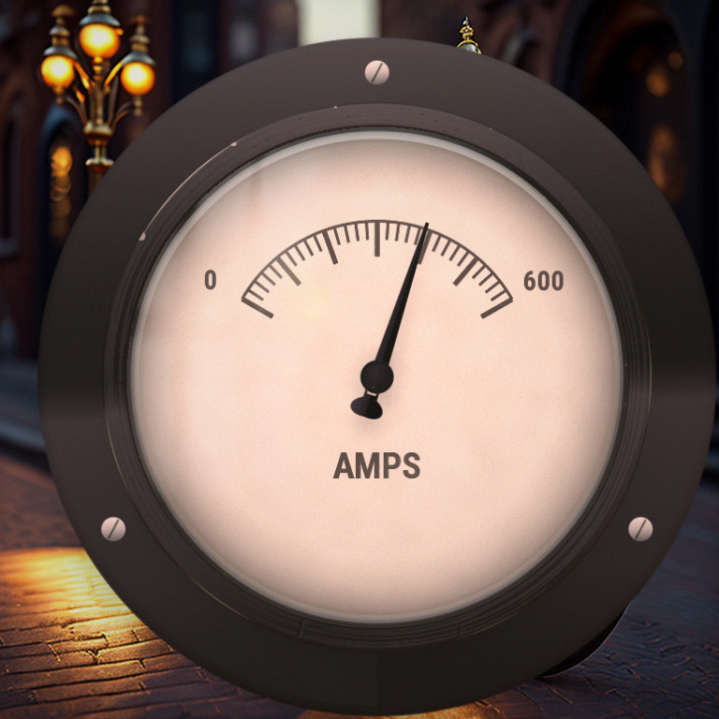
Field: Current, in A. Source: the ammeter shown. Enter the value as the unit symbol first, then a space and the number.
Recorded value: A 390
